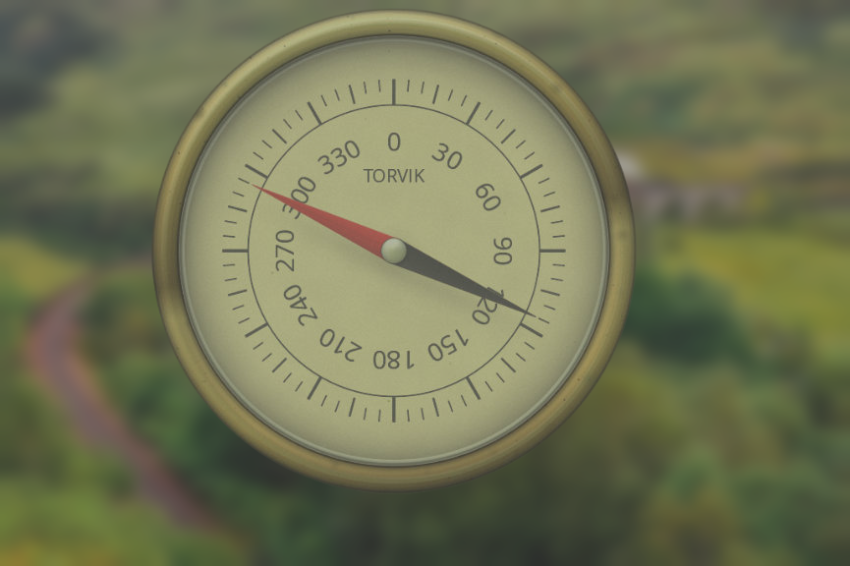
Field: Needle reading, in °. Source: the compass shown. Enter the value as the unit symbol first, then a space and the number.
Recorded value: ° 295
